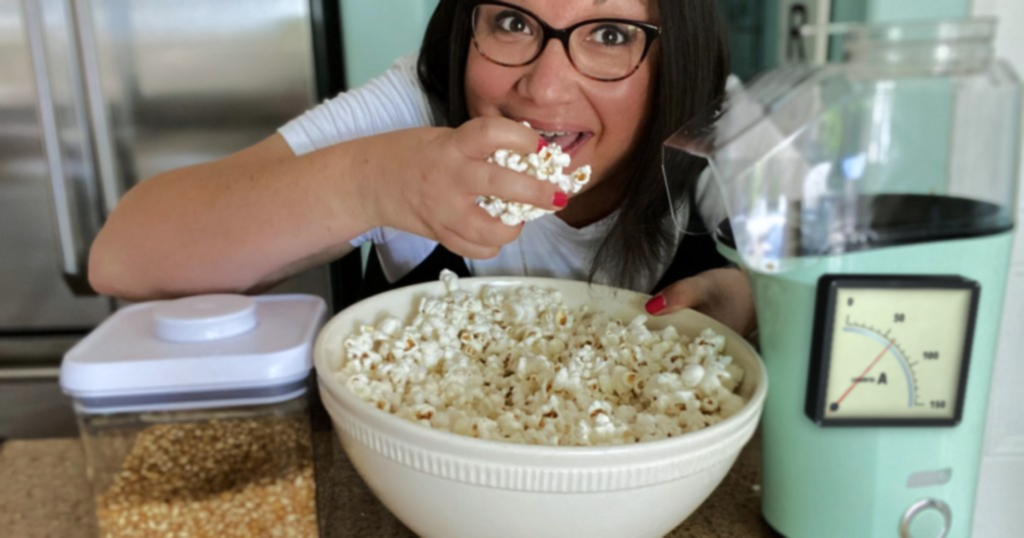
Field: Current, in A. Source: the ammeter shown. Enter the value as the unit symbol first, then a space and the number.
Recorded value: A 60
